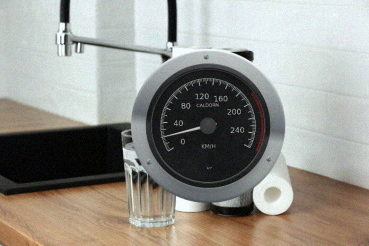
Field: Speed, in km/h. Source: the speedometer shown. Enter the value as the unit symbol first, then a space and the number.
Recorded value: km/h 20
